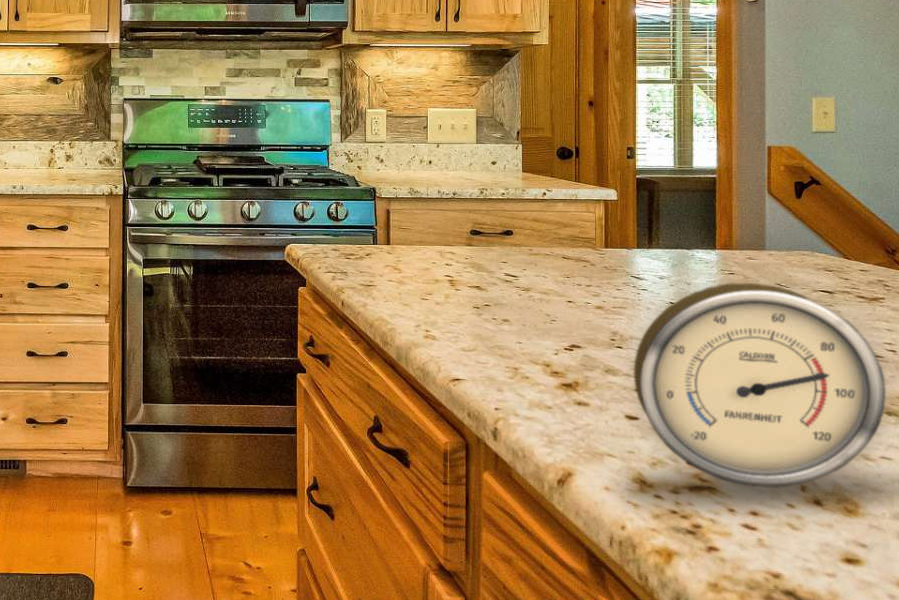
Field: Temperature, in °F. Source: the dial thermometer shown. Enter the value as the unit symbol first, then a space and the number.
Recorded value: °F 90
